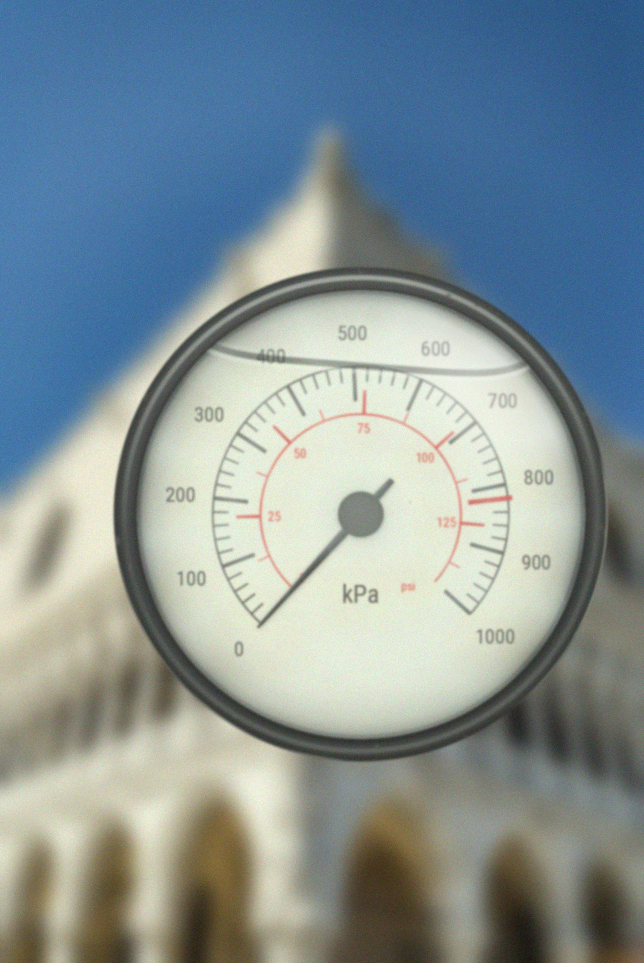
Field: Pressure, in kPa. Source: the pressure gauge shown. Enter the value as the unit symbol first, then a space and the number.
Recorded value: kPa 0
